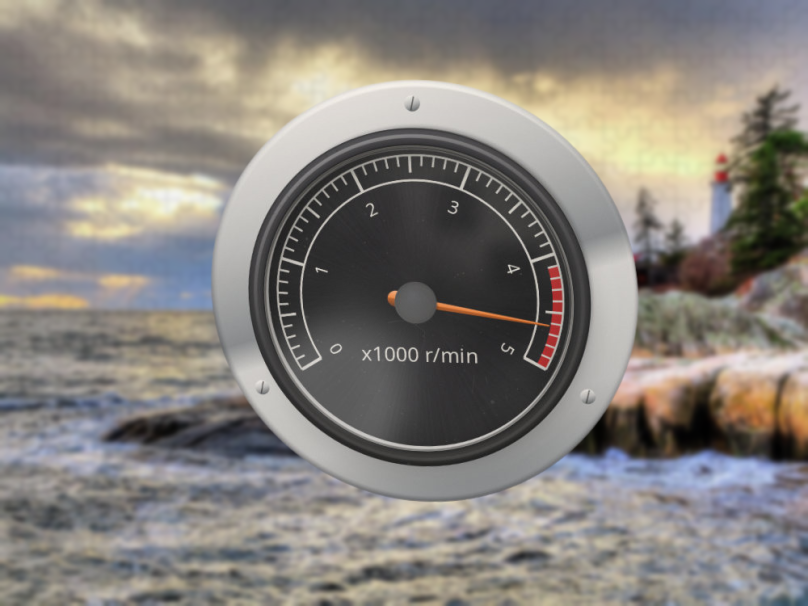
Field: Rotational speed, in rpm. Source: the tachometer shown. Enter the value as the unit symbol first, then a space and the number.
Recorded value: rpm 4600
